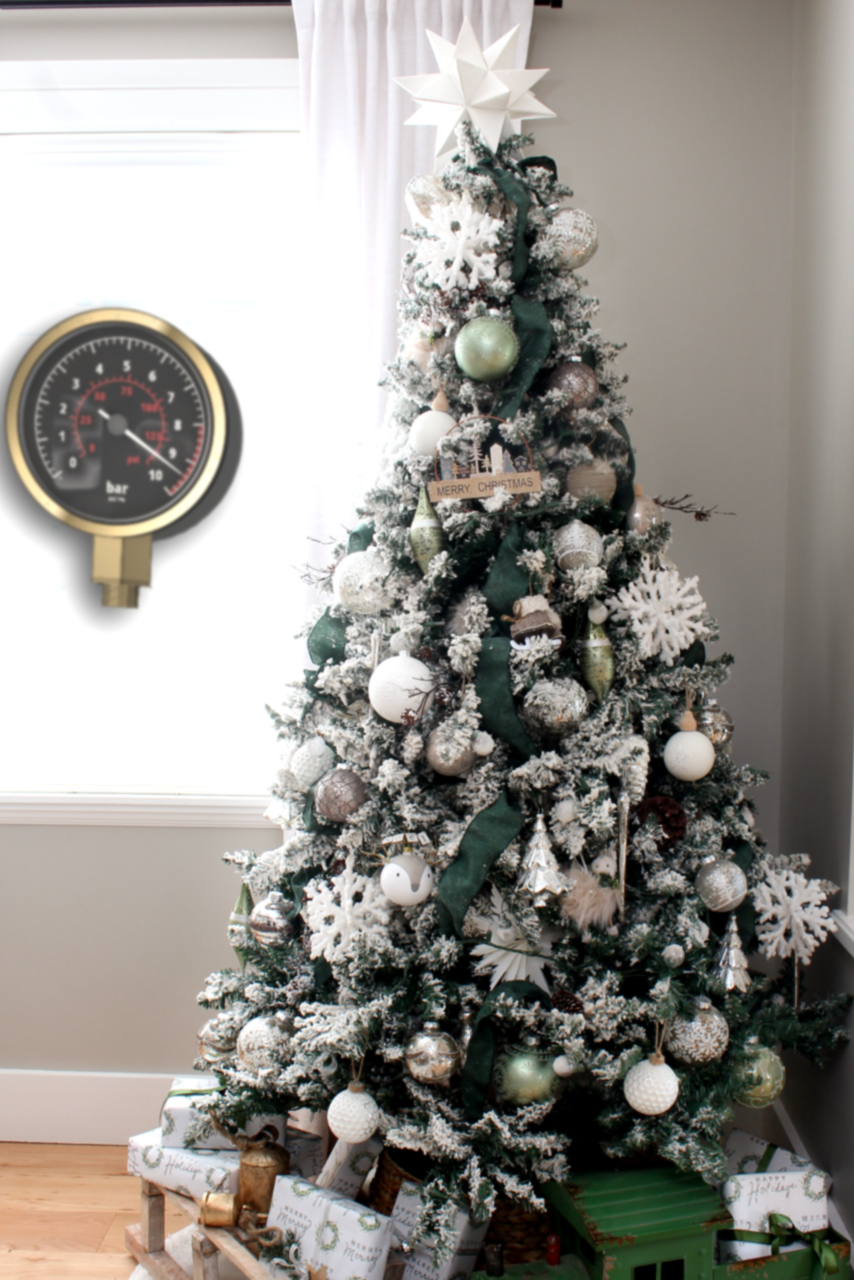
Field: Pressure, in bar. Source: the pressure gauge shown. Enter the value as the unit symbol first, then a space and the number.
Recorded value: bar 9.4
